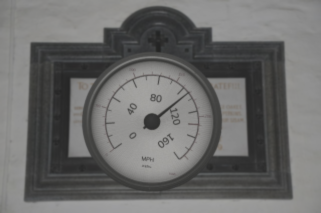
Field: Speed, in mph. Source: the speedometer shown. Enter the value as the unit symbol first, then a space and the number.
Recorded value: mph 105
